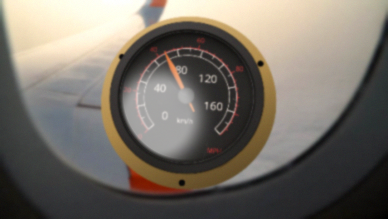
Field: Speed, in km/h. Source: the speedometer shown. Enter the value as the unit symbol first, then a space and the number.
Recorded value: km/h 70
